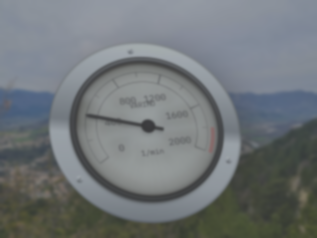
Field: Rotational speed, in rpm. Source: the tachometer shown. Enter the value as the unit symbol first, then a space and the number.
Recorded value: rpm 400
